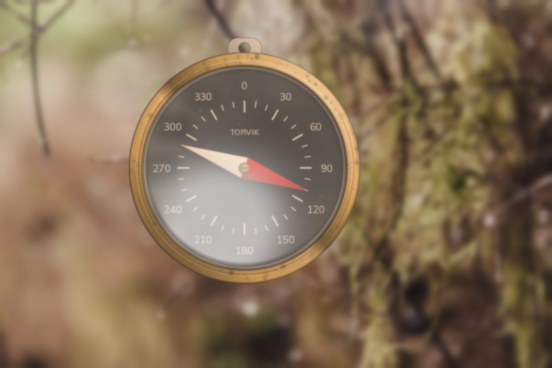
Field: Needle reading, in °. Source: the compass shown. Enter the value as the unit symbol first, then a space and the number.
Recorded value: ° 110
